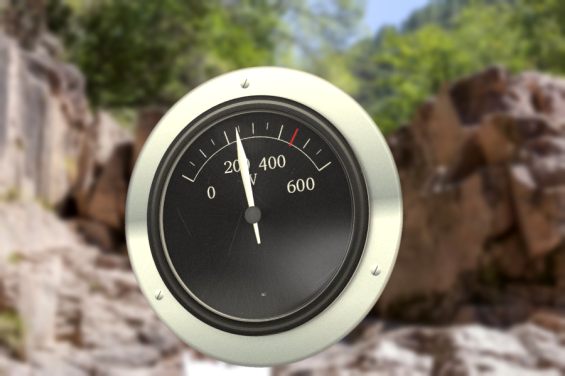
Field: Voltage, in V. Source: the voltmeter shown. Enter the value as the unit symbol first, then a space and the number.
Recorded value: V 250
